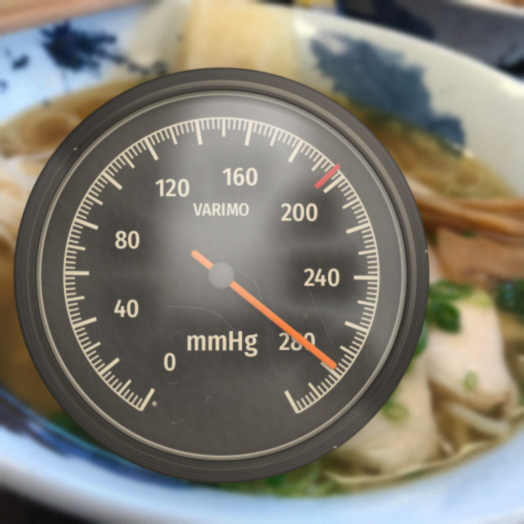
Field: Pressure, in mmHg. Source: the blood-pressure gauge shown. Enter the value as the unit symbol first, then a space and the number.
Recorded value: mmHg 278
